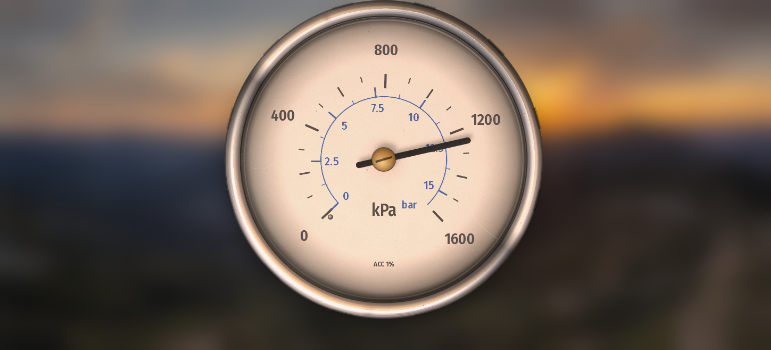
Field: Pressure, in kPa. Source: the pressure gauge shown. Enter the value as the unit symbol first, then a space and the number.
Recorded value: kPa 1250
